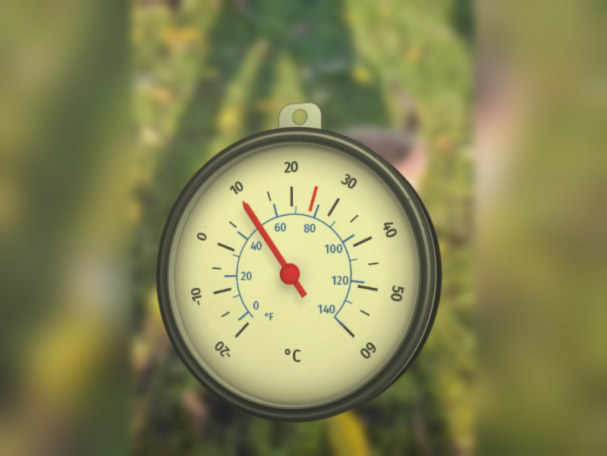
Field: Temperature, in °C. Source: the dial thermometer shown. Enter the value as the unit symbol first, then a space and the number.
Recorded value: °C 10
